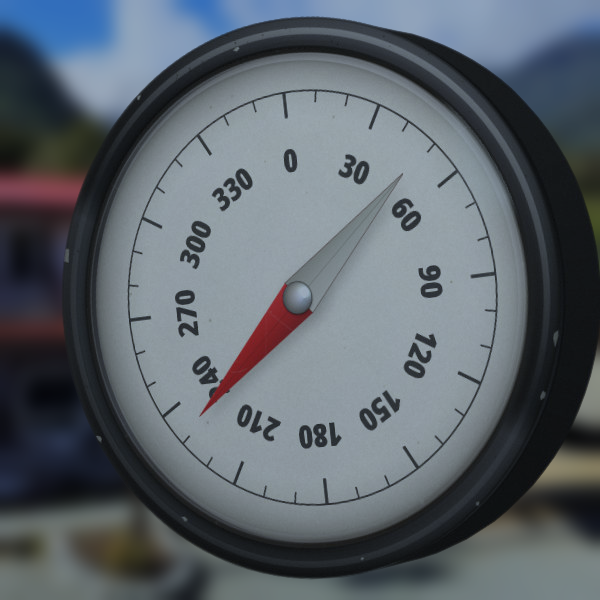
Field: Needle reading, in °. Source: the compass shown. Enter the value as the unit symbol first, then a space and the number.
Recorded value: ° 230
